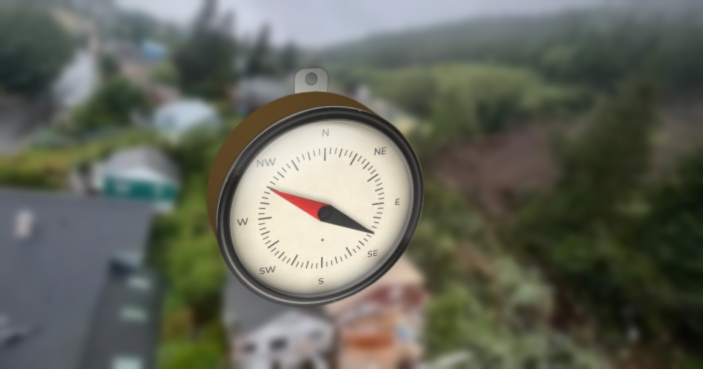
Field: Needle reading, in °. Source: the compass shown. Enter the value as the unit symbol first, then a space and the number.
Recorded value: ° 300
